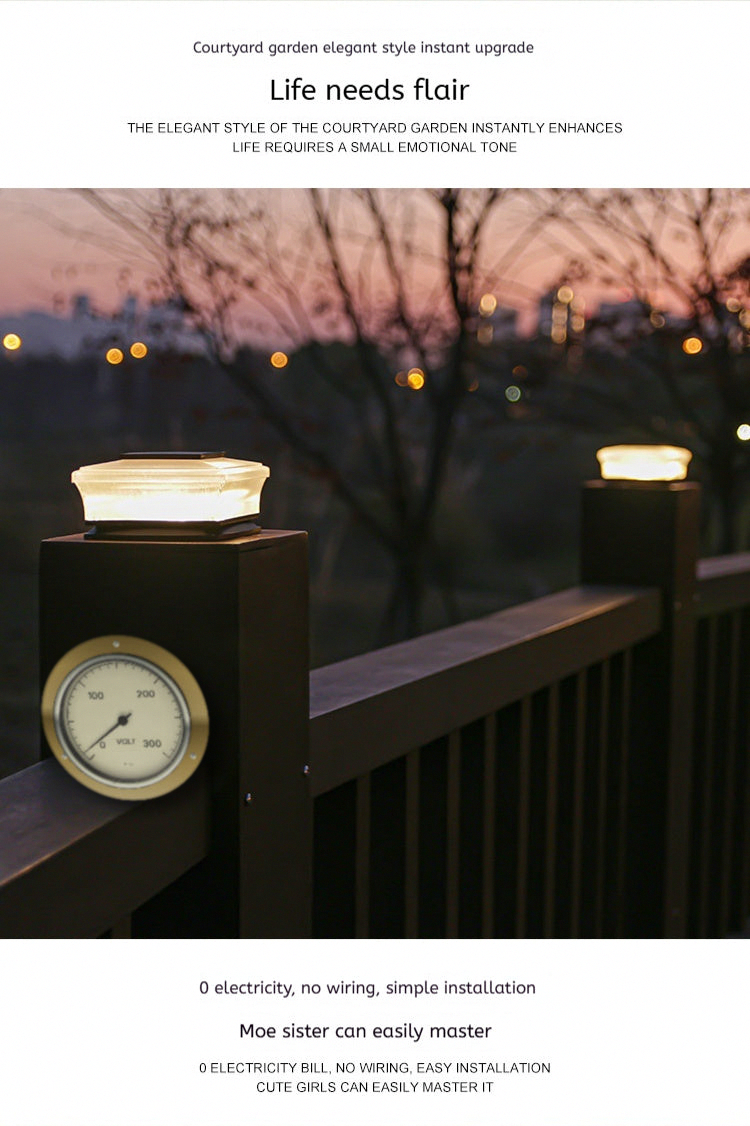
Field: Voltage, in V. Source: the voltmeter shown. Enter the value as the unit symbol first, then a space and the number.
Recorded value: V 10
